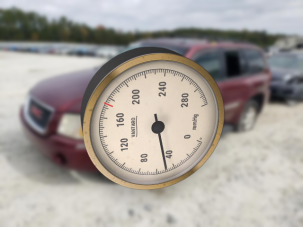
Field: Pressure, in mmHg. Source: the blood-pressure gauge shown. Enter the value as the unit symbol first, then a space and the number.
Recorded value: mmHg 50
